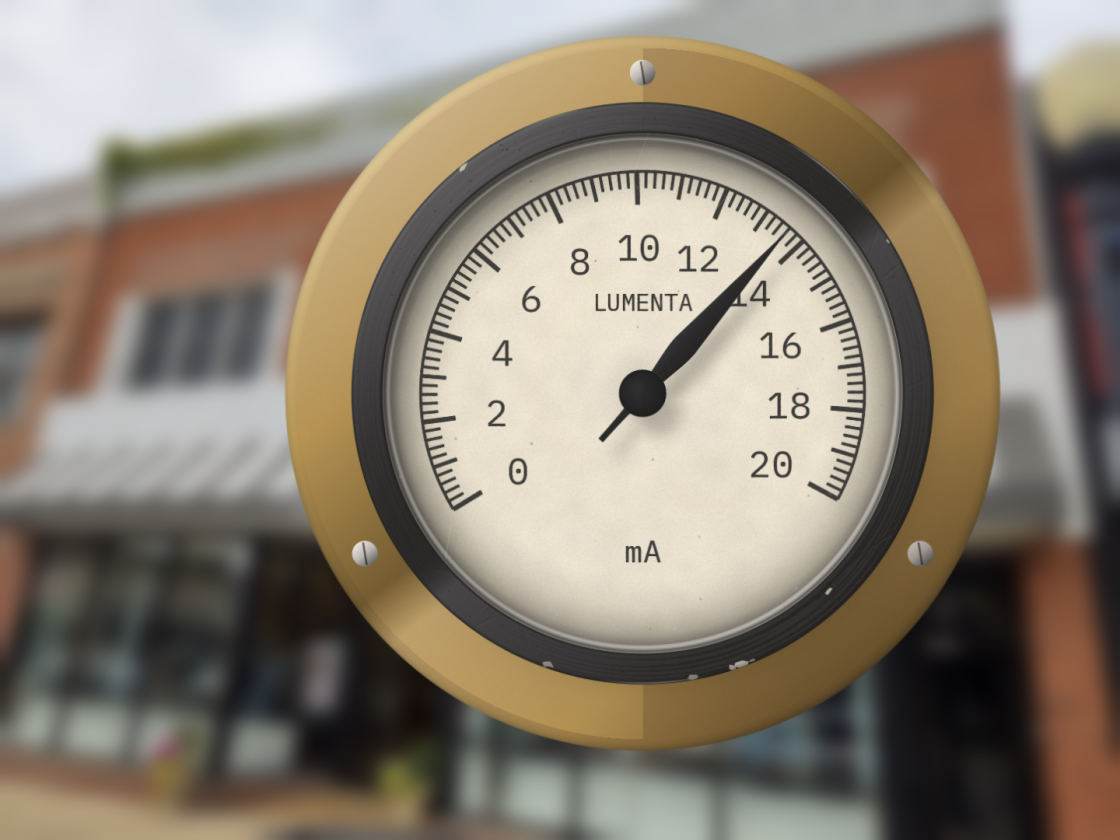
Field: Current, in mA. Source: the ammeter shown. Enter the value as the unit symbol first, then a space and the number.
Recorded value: mA 13.6
